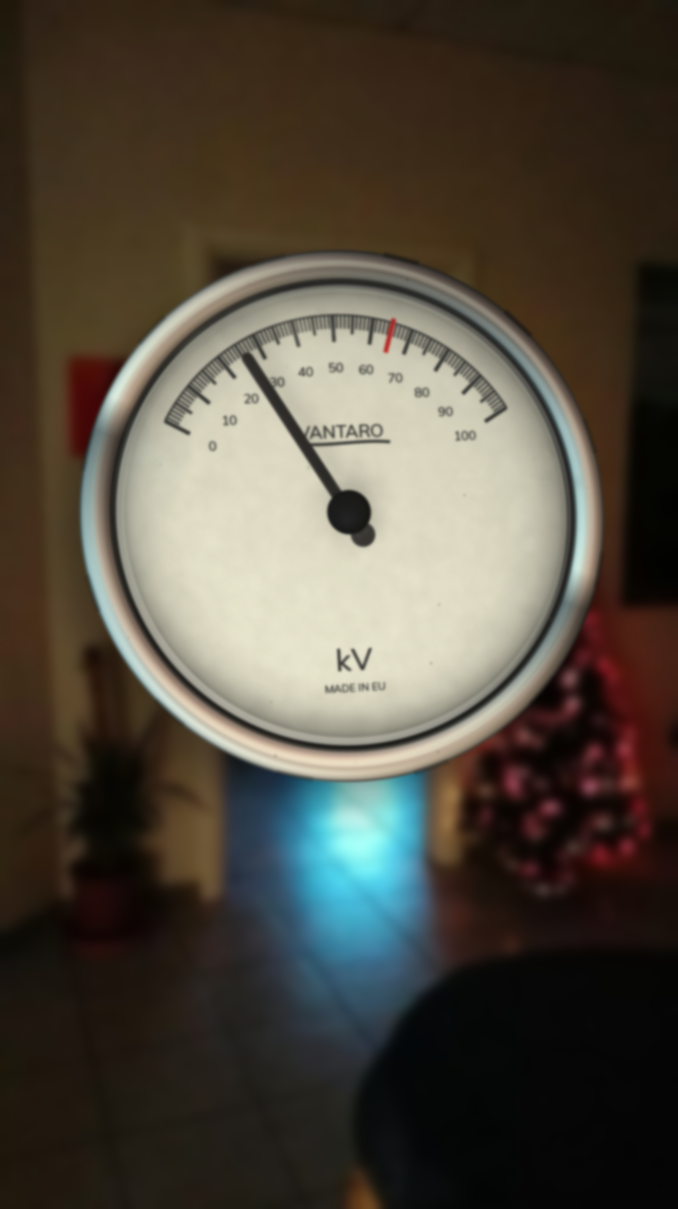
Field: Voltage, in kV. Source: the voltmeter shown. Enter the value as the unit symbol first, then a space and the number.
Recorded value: kV 25
